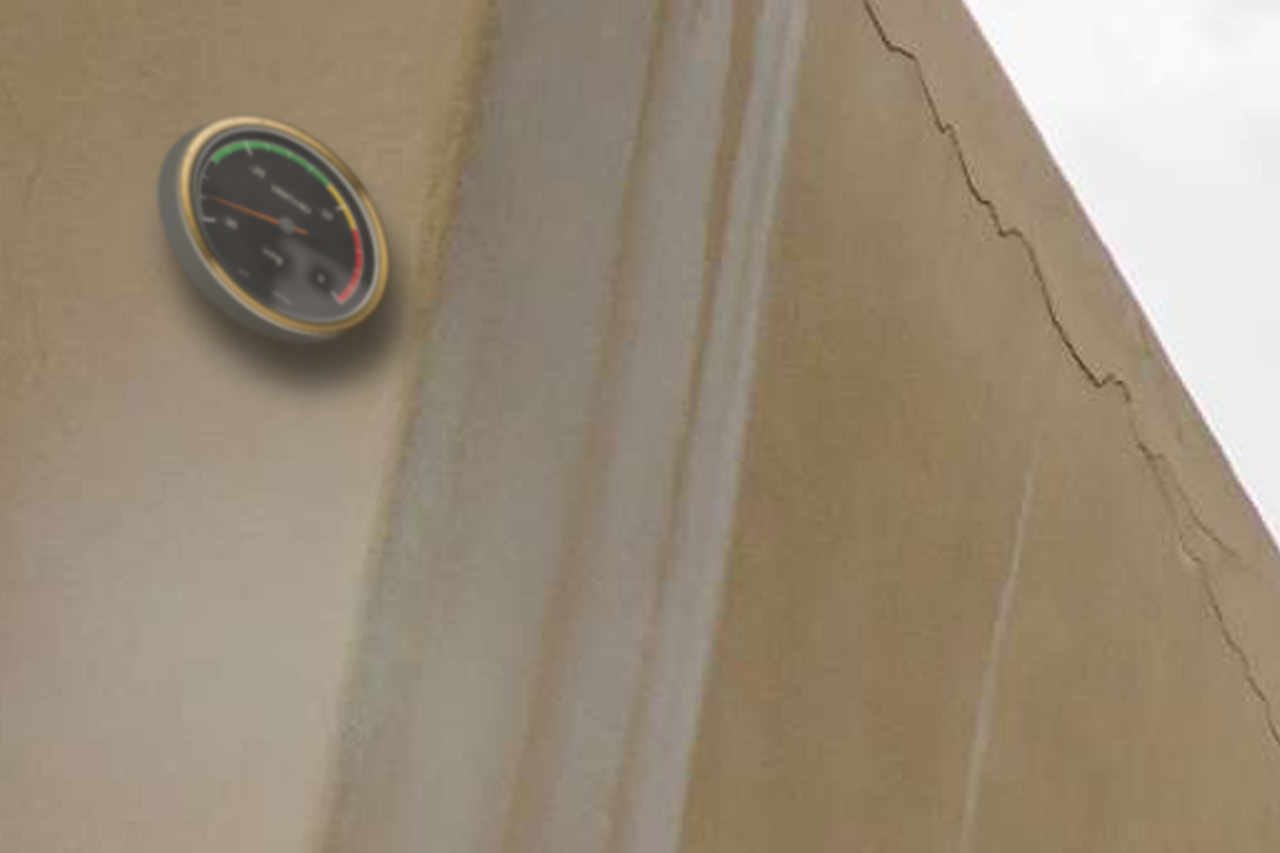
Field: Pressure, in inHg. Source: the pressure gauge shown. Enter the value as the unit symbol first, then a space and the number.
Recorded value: inHg -28
